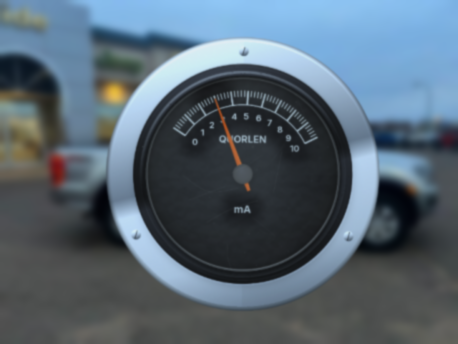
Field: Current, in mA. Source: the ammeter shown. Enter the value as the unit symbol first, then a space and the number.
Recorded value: mA 3
